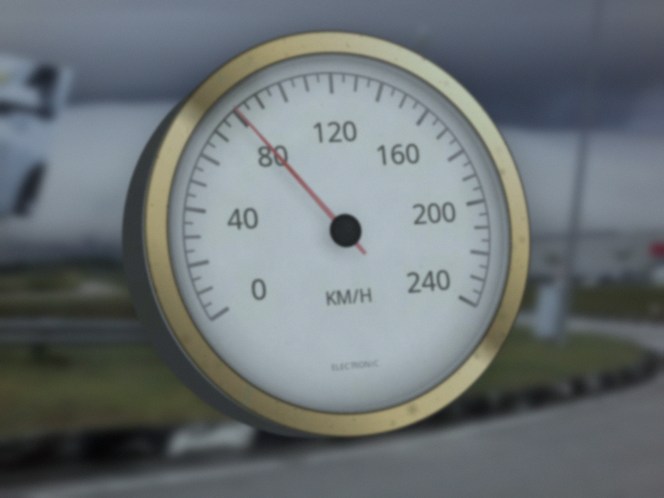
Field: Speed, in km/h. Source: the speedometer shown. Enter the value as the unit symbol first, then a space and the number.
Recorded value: km/h 80
